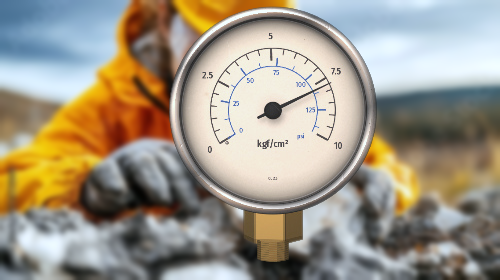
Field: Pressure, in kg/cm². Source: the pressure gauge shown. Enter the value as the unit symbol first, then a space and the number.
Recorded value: kg/cm² 7.75
